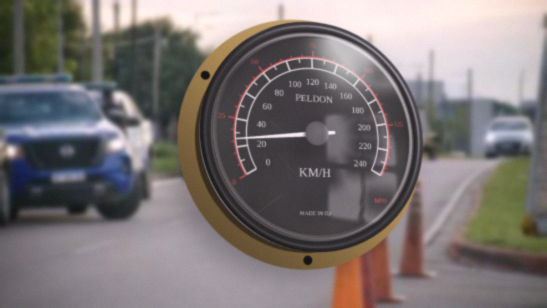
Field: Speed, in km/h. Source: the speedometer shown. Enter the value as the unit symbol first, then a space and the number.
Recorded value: km/h 25
